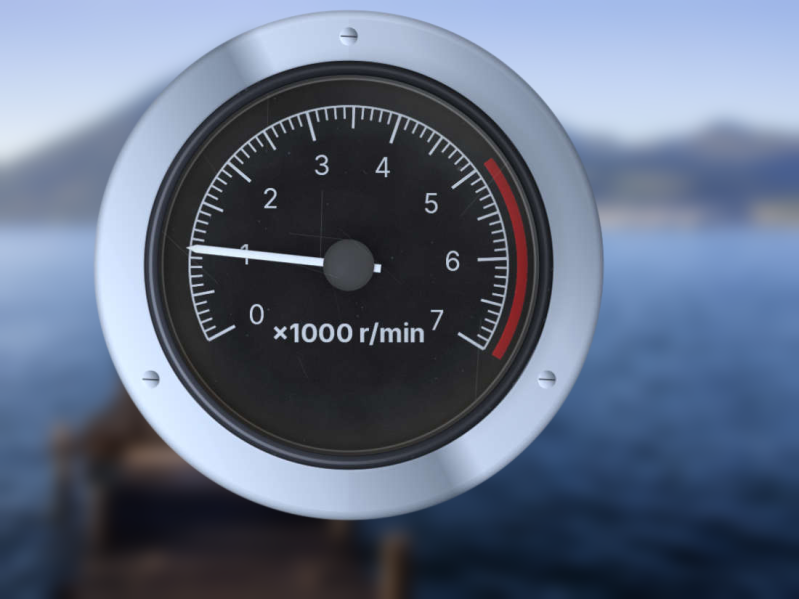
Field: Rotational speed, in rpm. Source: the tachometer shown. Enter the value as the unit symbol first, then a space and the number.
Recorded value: rpm 1000
